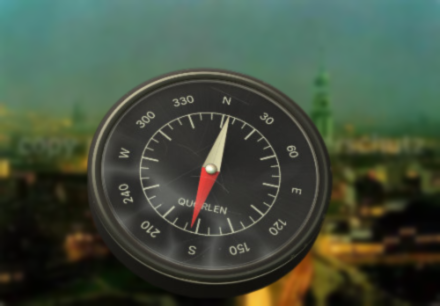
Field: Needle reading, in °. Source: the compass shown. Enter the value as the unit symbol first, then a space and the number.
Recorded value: ° 185
